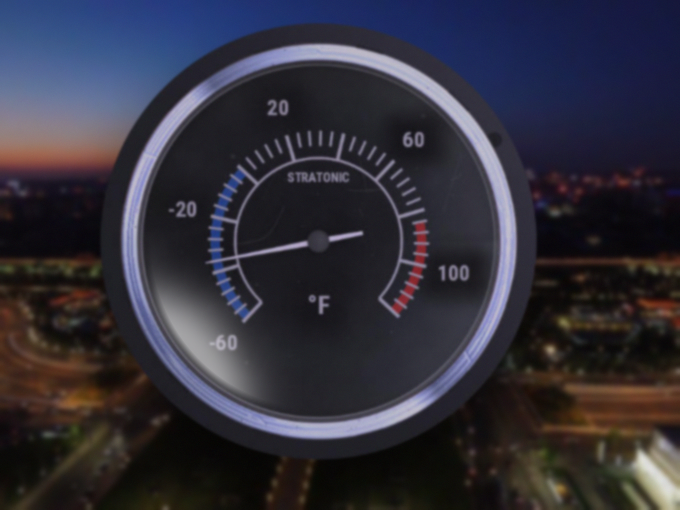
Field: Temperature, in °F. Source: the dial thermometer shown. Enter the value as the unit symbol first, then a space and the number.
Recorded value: °F -36
